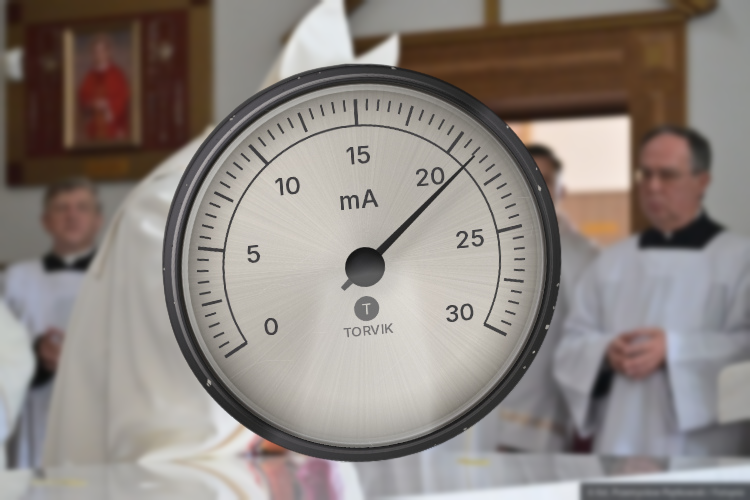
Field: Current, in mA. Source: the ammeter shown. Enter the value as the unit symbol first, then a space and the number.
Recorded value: mA 21
